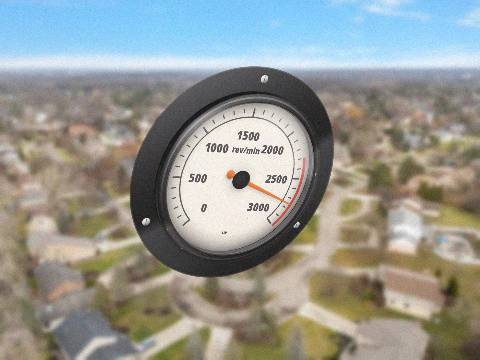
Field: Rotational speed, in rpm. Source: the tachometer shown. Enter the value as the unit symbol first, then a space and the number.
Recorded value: rpm 2750
